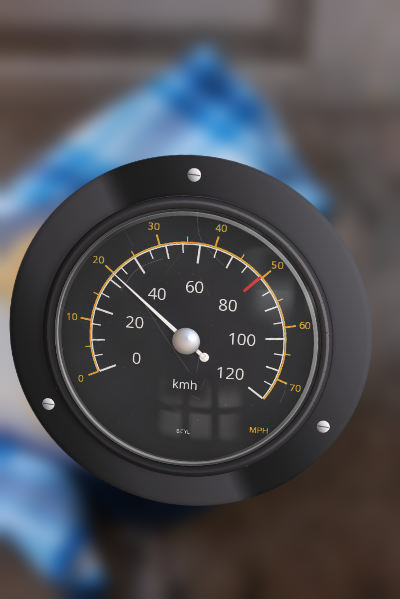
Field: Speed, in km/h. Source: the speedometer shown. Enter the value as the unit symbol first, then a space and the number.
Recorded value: km/h 32.5
